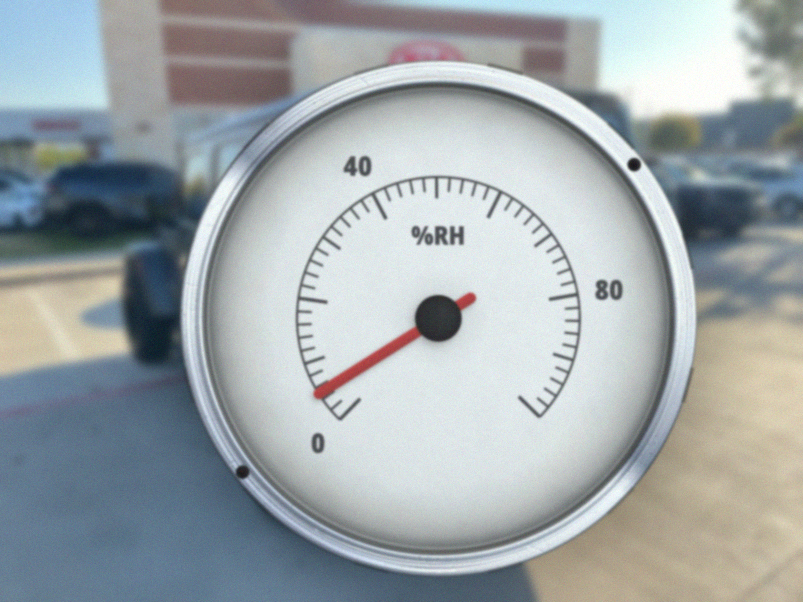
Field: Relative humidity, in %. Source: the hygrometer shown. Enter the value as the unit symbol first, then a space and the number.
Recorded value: % 5
